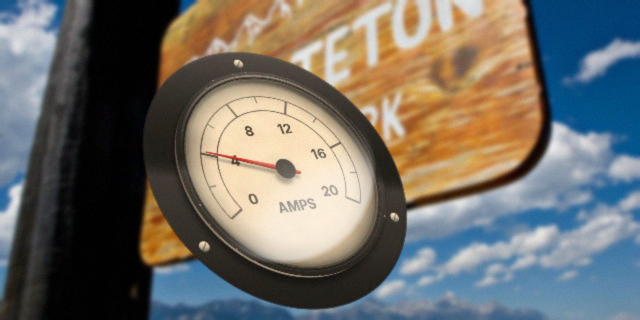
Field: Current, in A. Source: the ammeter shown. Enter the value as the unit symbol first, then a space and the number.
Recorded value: A 4
